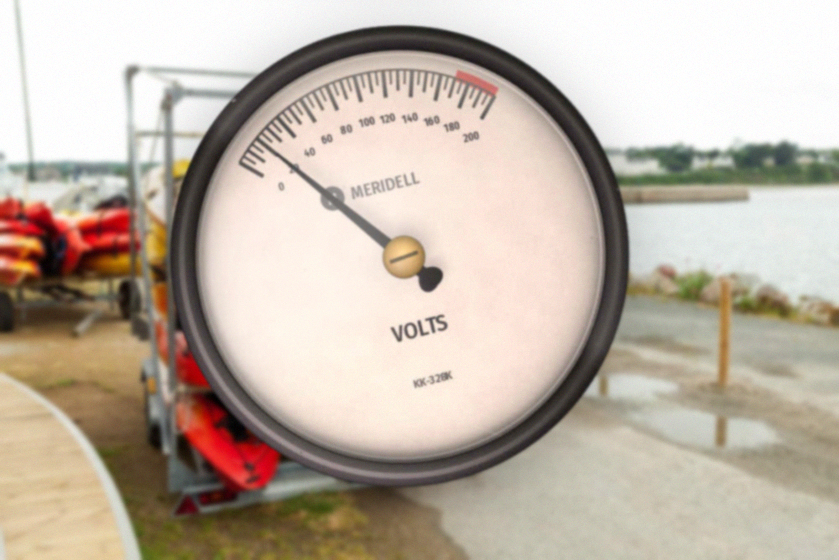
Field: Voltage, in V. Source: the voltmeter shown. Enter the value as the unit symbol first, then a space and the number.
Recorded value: V 20
